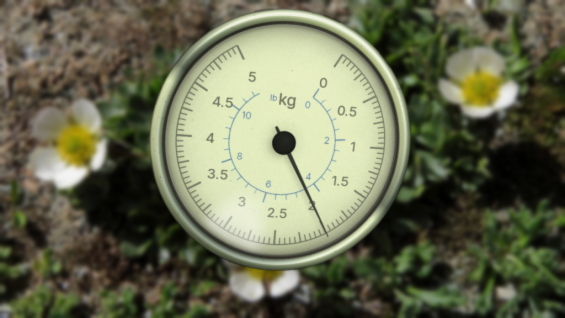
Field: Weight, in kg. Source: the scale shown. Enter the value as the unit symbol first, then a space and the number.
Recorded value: kg 2
